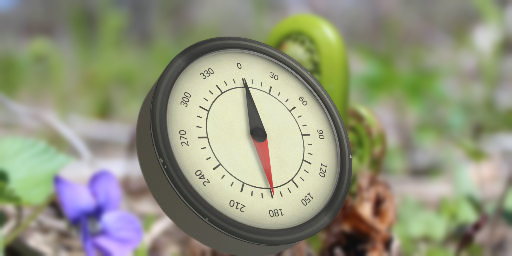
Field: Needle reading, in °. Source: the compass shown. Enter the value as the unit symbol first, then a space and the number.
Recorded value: ° 180
